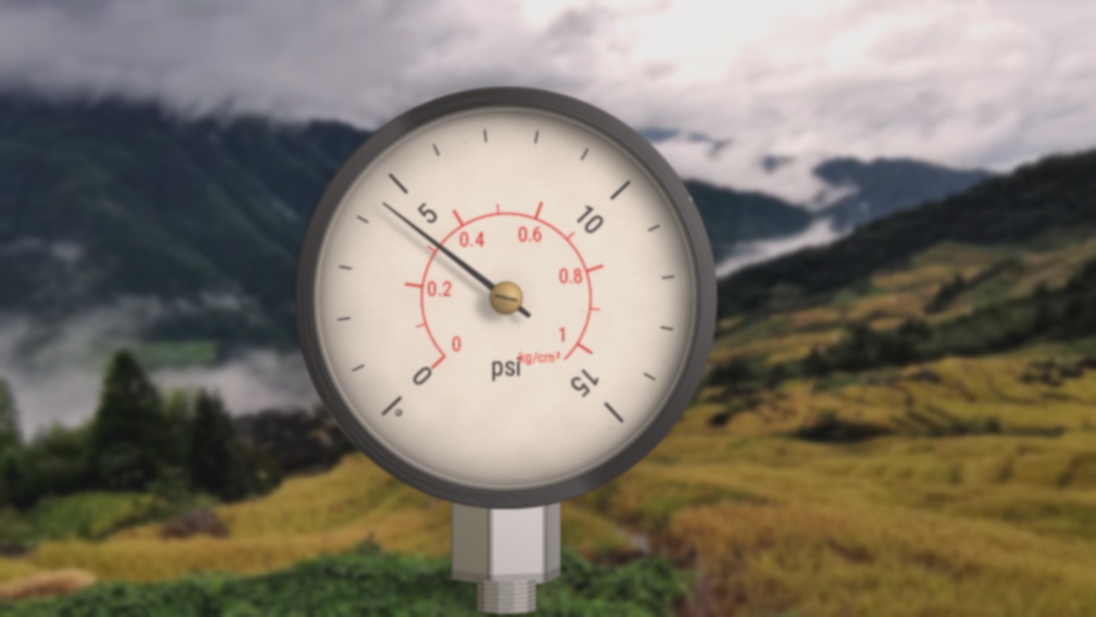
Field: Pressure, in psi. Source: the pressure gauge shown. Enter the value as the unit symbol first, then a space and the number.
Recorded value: psi 4.5
